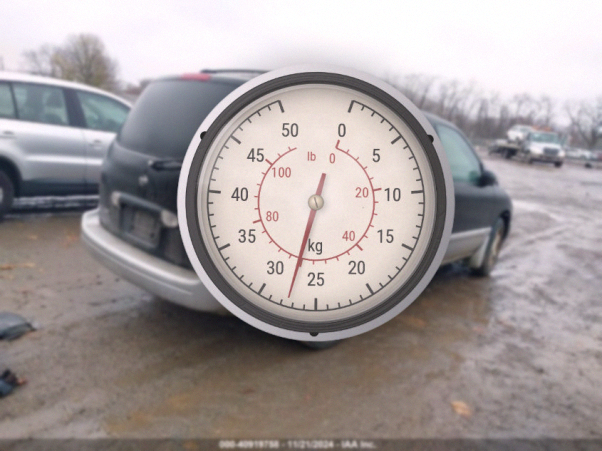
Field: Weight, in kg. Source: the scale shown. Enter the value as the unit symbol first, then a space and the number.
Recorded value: kg 27.5
